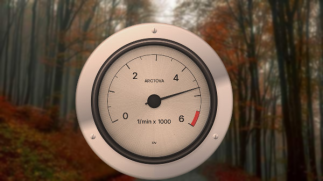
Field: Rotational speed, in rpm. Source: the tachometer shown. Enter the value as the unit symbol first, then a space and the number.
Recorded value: rpm 4750
